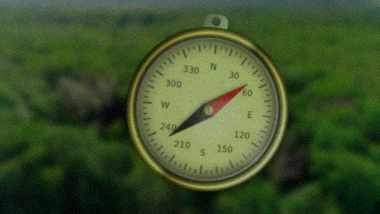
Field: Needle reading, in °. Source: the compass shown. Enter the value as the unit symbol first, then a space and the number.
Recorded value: ° 50
